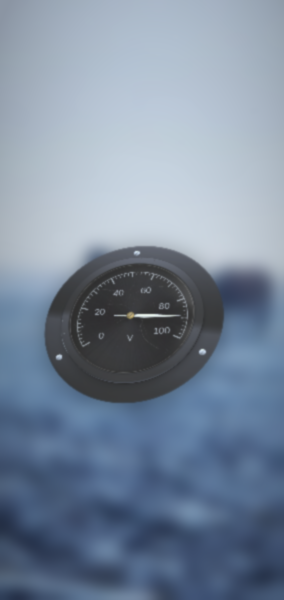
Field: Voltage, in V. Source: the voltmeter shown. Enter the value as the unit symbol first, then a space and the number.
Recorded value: V 90
